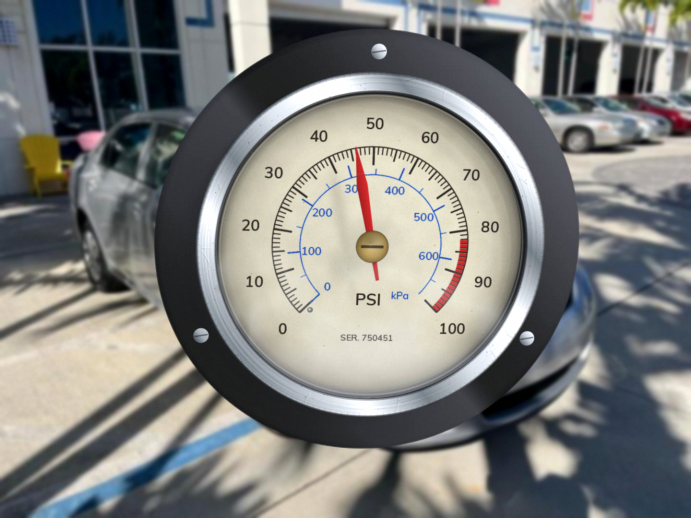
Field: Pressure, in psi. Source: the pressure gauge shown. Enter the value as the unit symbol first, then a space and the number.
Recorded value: psi 46
